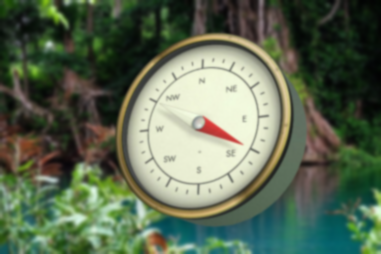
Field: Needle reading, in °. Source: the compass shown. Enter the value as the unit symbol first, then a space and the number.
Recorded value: ° 120
